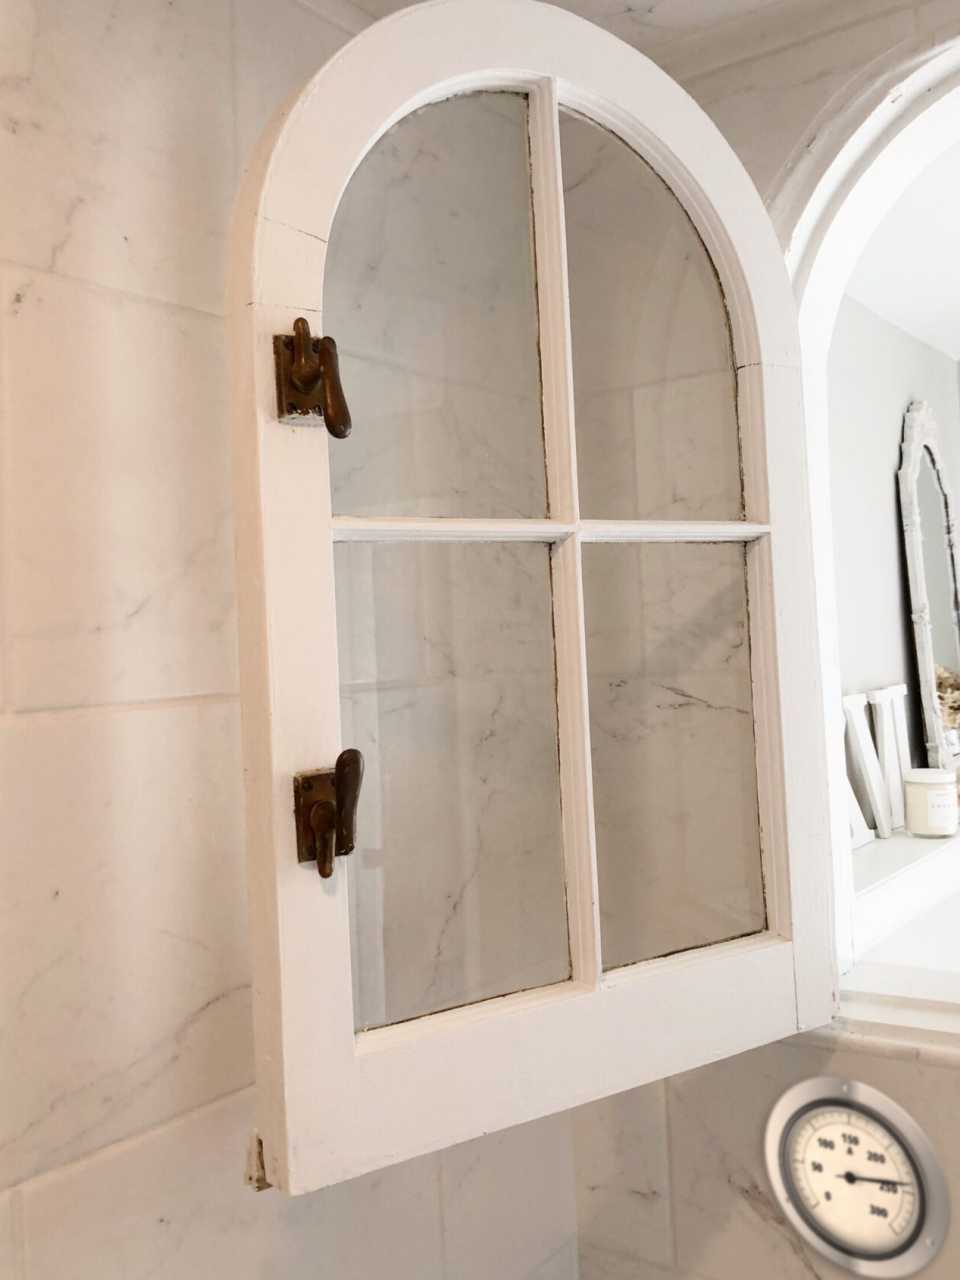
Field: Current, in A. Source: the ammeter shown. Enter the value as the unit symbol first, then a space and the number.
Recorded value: A 240
